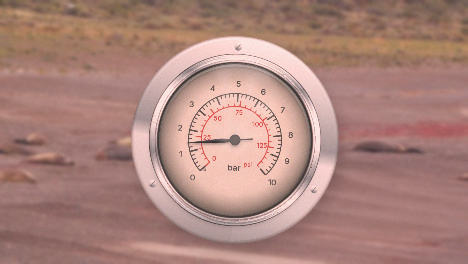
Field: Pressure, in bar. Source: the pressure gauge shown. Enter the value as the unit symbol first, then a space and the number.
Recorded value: bar 1.4
